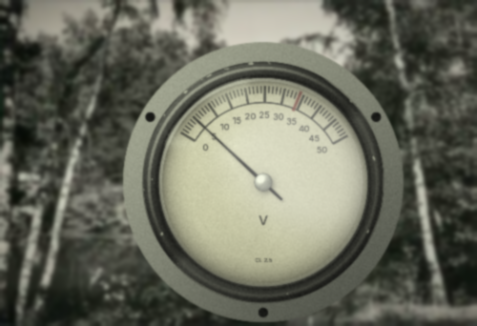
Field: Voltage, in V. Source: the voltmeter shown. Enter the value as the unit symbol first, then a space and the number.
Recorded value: V 5
